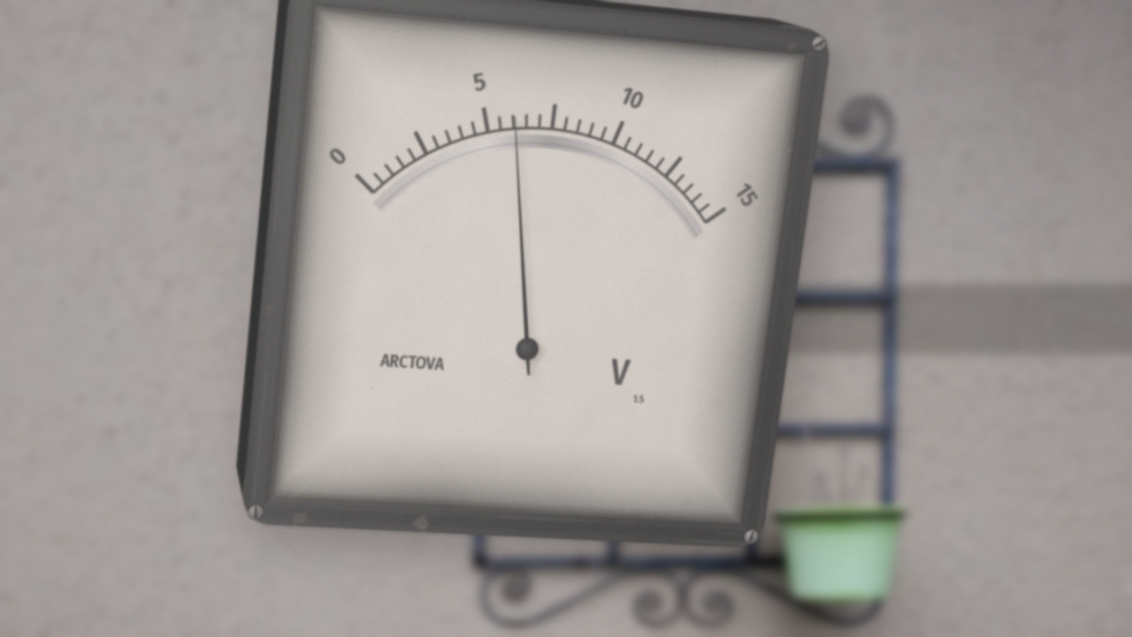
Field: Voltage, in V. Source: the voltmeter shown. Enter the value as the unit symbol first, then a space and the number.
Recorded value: V 6
